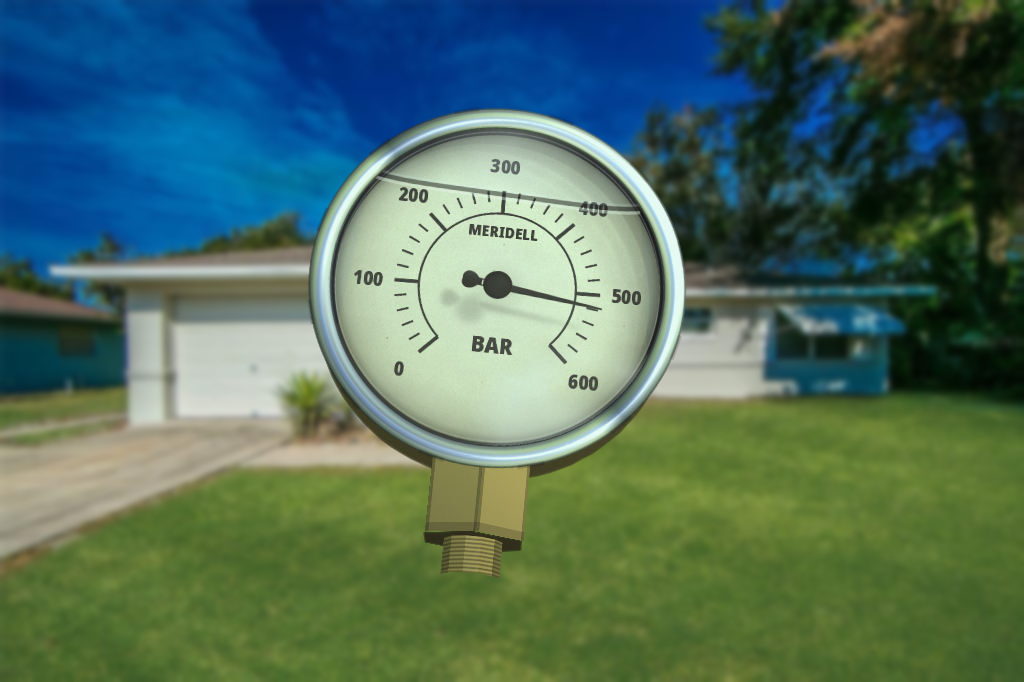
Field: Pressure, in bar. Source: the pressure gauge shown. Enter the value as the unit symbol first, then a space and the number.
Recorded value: bar 520
